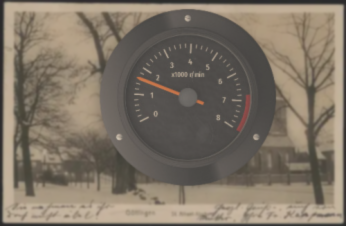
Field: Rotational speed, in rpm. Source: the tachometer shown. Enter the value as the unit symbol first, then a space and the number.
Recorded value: rpm 1600
